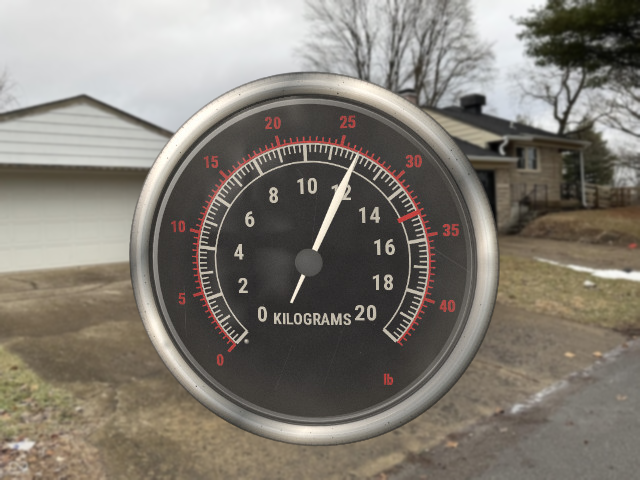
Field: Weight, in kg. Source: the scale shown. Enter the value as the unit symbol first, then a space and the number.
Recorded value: kg 12
